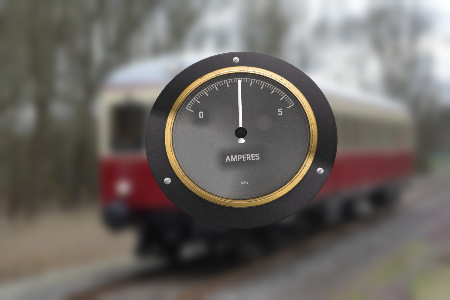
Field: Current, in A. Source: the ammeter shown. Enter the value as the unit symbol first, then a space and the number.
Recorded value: A 2.5
